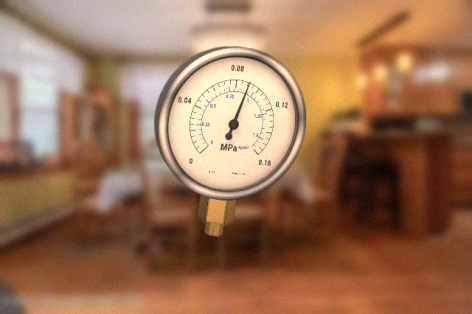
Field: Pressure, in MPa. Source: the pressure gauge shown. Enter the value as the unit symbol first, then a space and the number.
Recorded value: MPa 0.09
